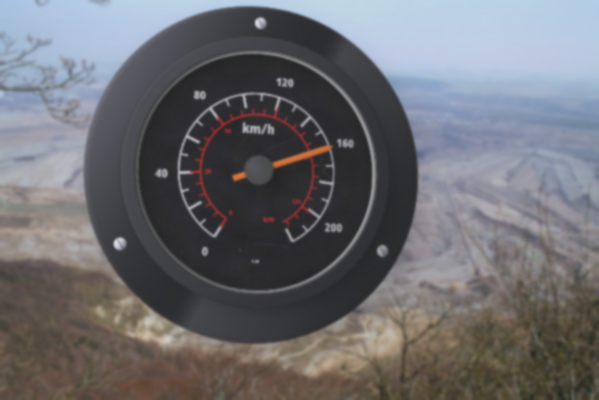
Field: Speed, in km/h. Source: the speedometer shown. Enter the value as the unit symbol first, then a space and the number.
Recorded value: km/h 160
